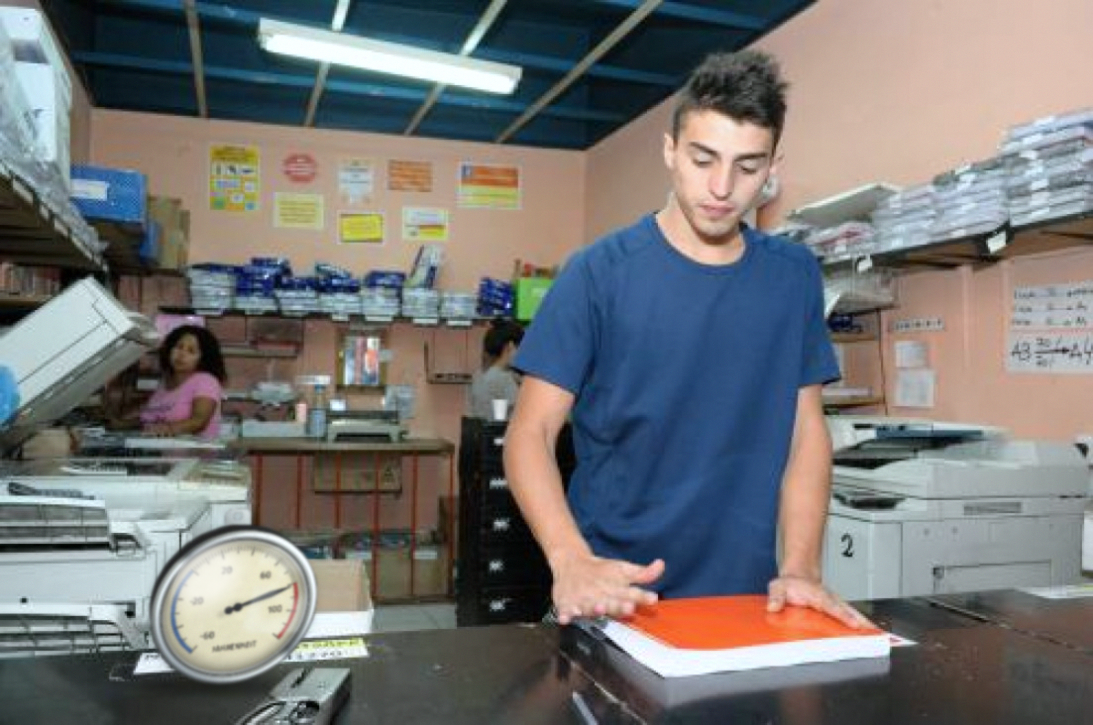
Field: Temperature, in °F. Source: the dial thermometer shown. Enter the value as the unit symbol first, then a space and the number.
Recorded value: °F 80
